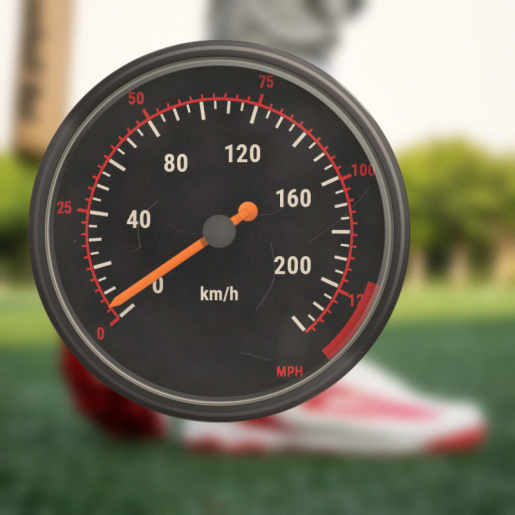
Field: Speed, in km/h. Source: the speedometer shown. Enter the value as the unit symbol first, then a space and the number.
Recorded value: km/h 5
